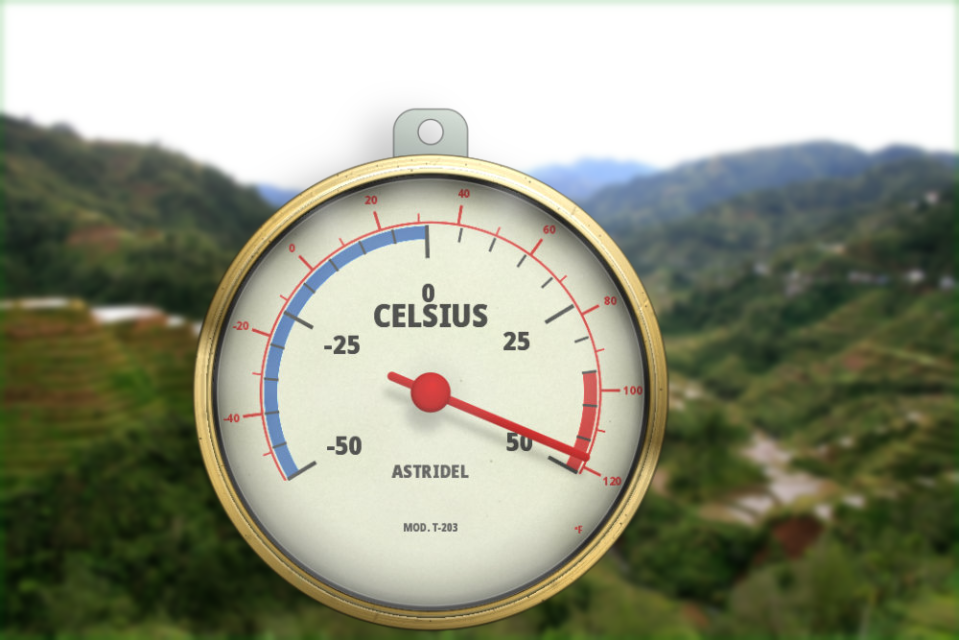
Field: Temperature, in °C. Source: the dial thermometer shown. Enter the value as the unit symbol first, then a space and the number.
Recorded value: °C 47.5
